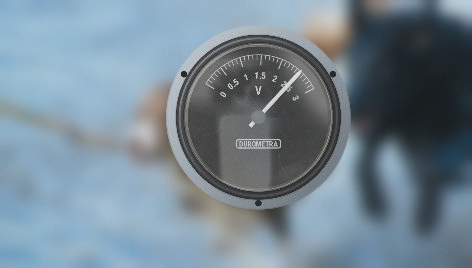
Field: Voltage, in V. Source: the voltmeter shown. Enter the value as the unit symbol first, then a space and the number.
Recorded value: V 2.5
